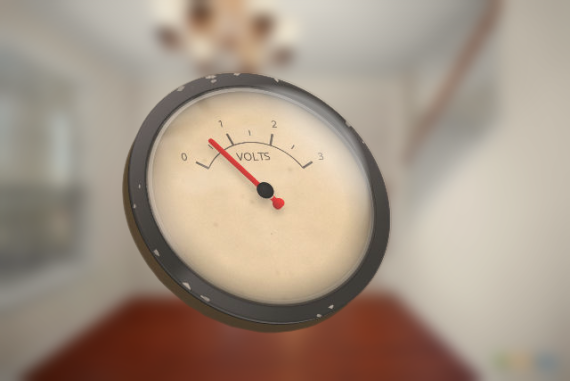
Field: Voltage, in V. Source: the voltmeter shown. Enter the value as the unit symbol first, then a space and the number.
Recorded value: V 0.5
